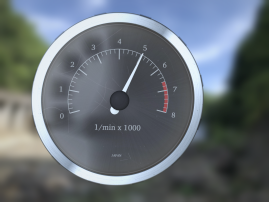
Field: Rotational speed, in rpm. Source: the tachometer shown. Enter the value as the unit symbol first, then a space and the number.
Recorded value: rpm 5000
